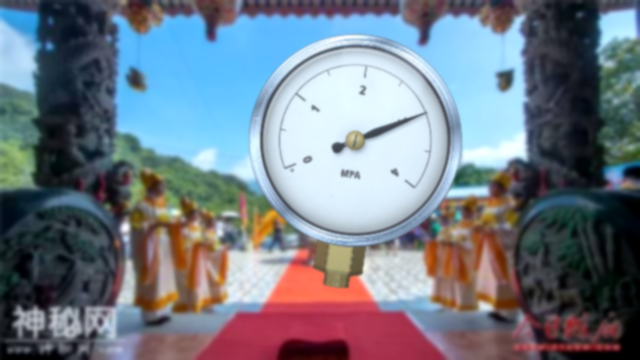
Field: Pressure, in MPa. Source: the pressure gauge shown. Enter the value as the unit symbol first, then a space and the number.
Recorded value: MPa 3
